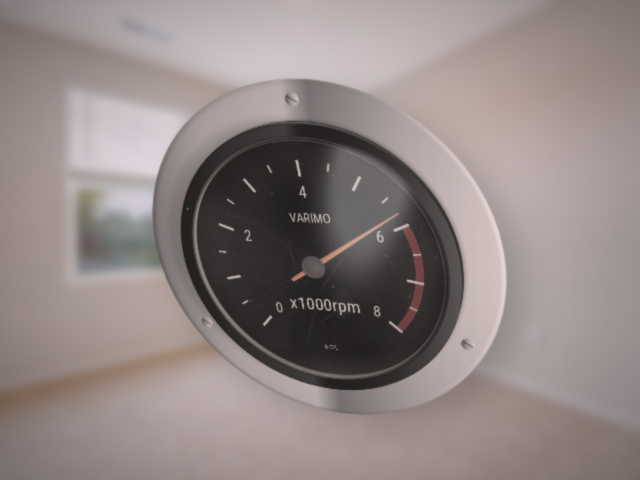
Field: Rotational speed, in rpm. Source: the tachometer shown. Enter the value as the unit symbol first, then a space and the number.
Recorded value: rpm 5750
